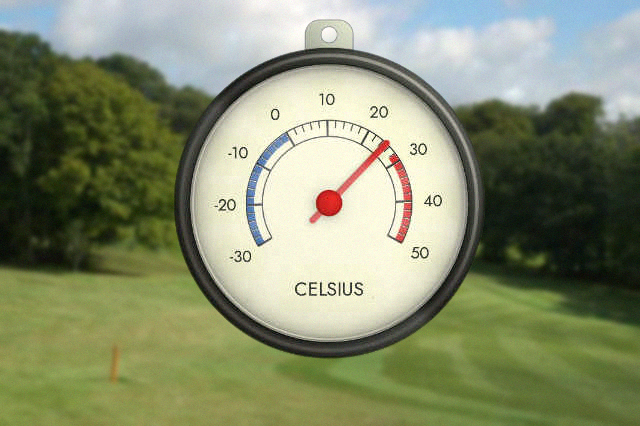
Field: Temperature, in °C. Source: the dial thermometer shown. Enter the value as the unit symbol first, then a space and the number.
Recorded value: °C 25
